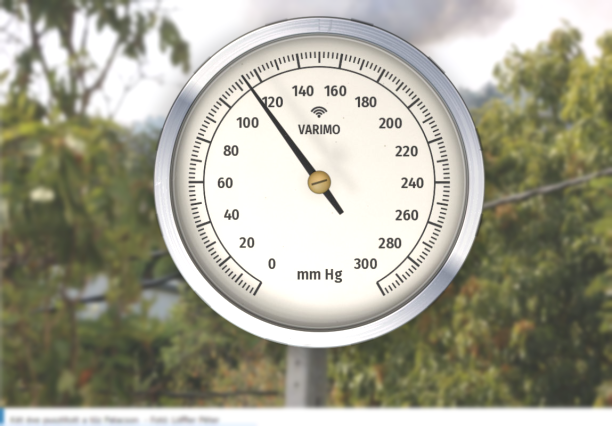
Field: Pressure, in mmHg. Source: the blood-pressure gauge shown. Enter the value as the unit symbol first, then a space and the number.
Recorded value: mmHg 114
